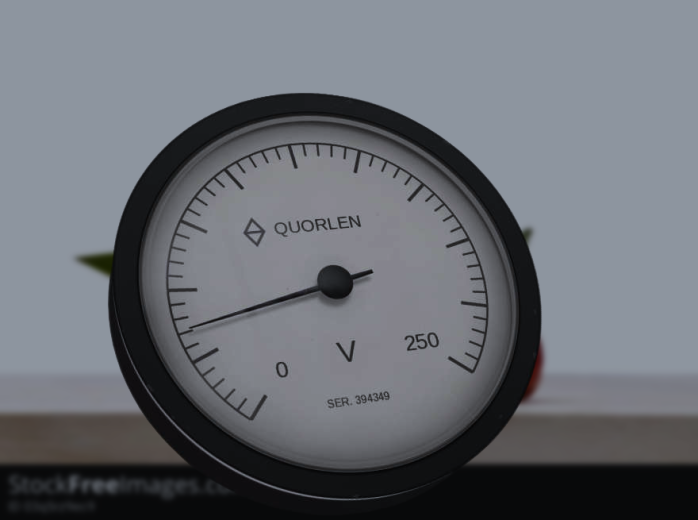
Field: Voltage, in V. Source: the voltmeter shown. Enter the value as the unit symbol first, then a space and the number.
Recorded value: V 35
